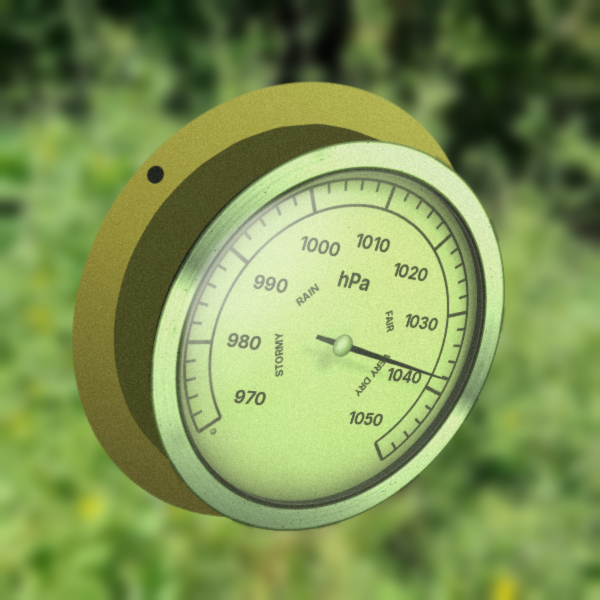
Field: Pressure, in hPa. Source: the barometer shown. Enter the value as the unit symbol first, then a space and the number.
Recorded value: hPa 1038
